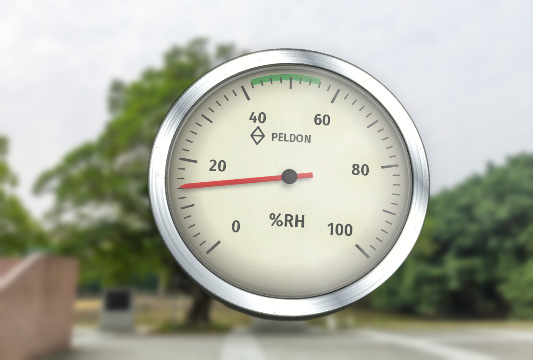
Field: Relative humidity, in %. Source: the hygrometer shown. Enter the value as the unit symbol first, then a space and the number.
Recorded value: % 14
